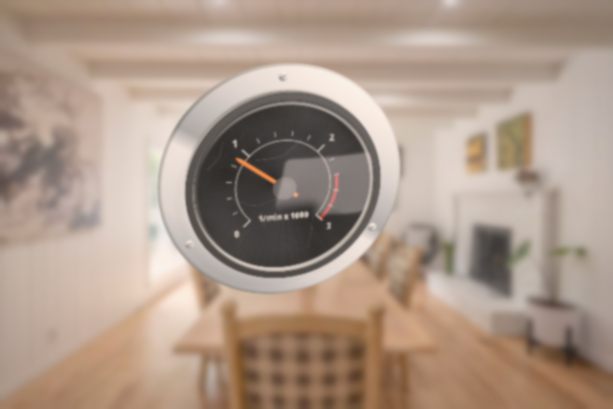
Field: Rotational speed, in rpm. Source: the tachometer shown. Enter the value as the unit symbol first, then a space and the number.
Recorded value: rpm 900
